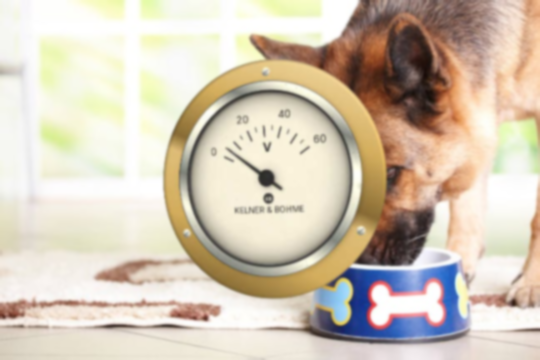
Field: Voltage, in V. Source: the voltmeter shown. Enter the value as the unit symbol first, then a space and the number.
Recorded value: V 5
